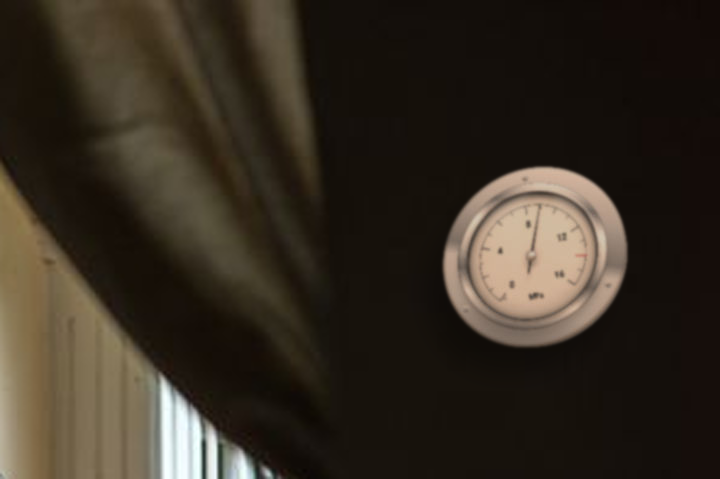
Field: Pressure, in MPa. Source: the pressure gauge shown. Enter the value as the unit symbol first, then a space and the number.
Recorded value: MPa 9
